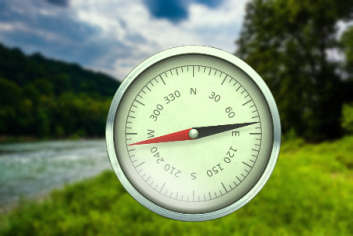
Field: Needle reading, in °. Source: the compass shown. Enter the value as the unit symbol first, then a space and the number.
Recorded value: ° 260
